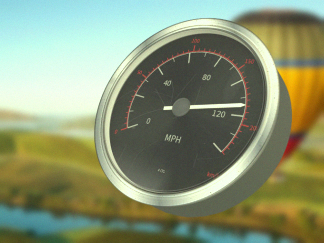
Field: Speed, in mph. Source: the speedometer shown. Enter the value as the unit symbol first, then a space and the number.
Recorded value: mph 115
